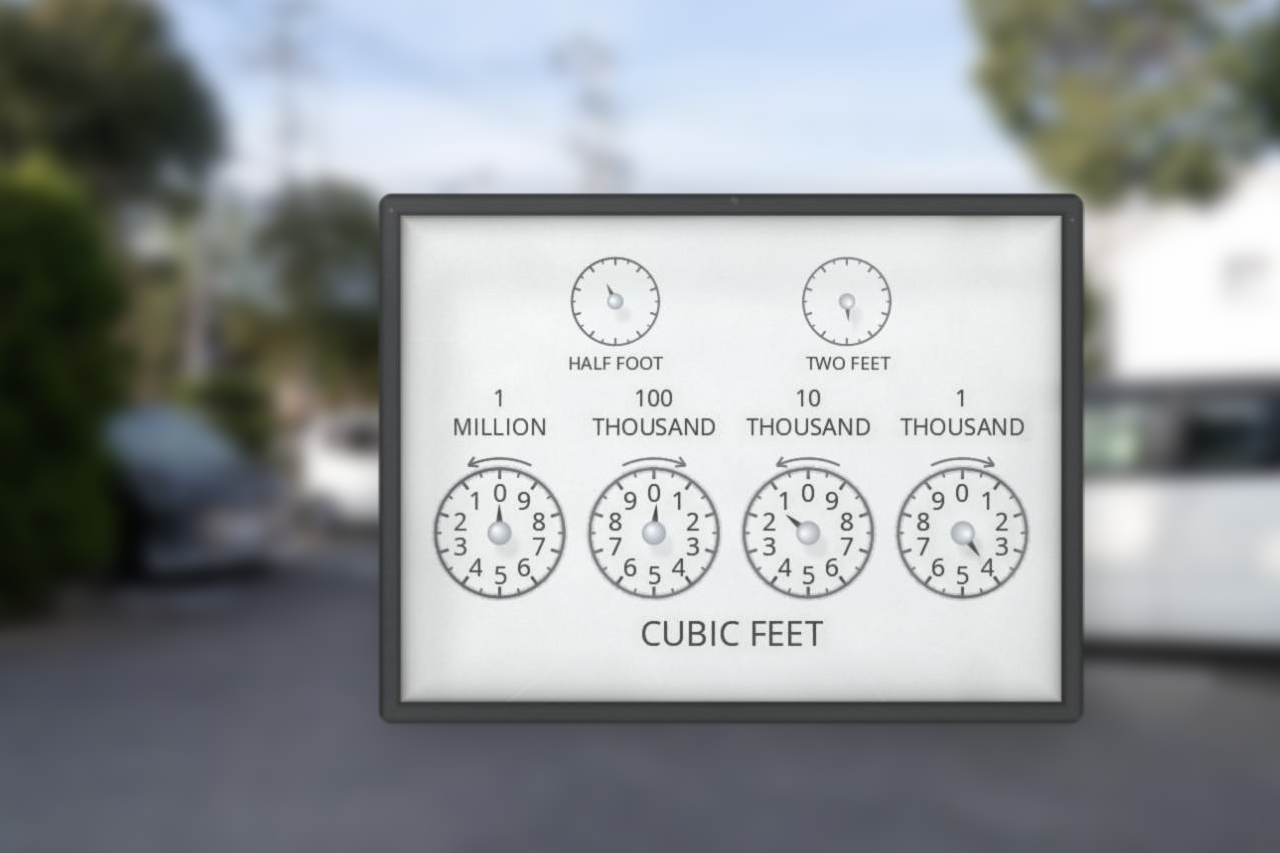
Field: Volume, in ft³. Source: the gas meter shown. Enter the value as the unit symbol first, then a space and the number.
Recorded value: ft³ 1400
